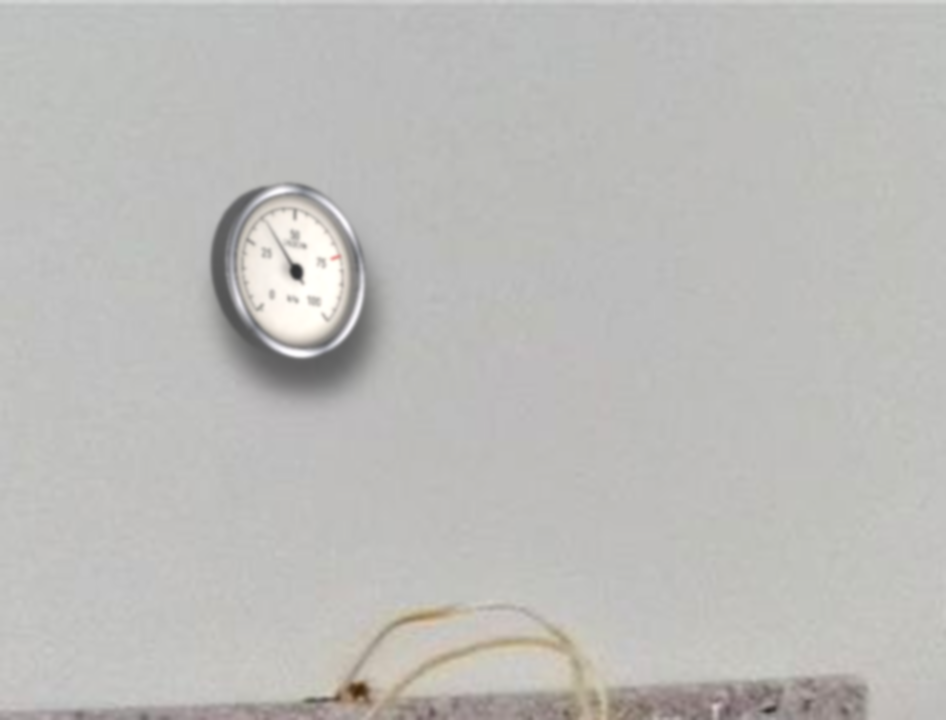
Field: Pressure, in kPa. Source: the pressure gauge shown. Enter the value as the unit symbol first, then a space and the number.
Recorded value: kPa 35
